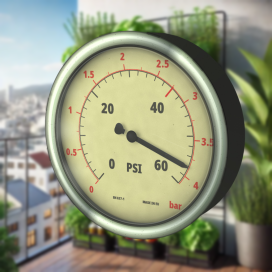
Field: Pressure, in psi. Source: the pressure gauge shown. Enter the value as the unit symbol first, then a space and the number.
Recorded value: psi 56
